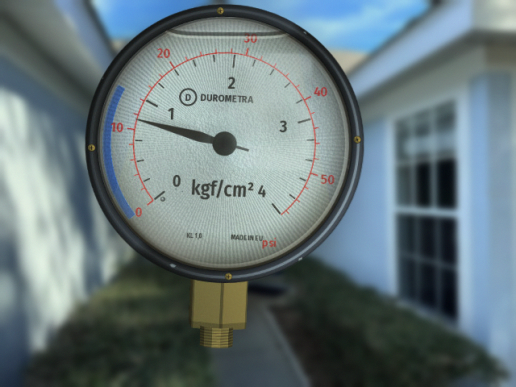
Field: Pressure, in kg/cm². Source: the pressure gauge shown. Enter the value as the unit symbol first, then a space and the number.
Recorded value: kg/cm² 0.8
